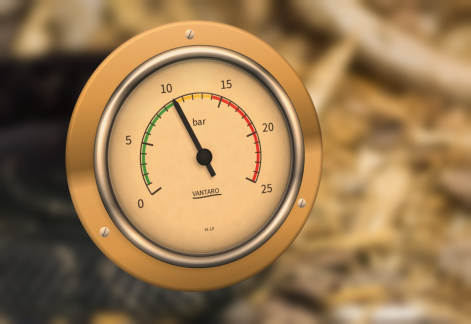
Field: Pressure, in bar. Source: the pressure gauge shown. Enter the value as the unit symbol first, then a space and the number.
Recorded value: bar 10
